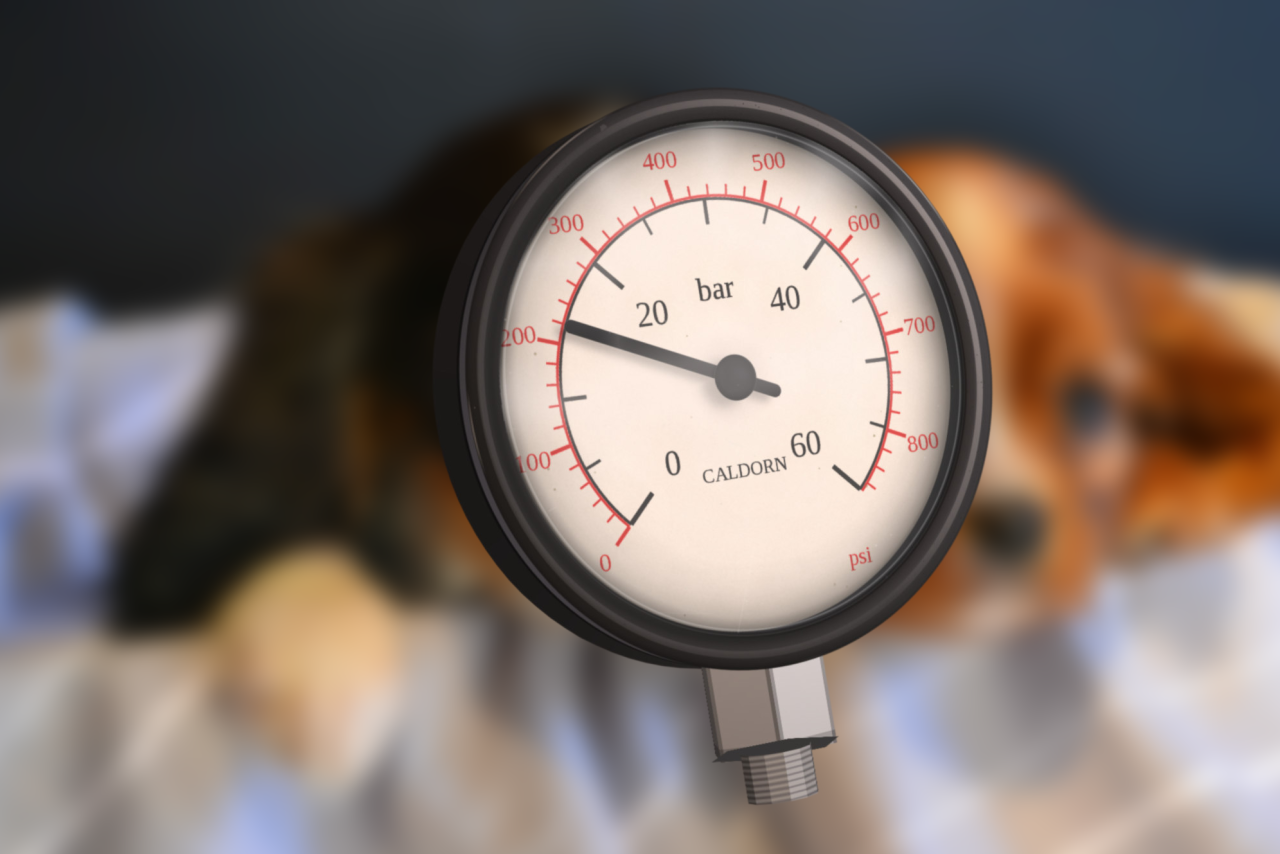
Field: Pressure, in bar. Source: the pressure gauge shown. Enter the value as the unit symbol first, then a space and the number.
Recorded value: bar 15
